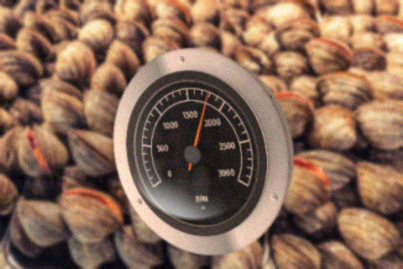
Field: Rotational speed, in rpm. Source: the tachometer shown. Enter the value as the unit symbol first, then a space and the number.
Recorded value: rpm 1800
